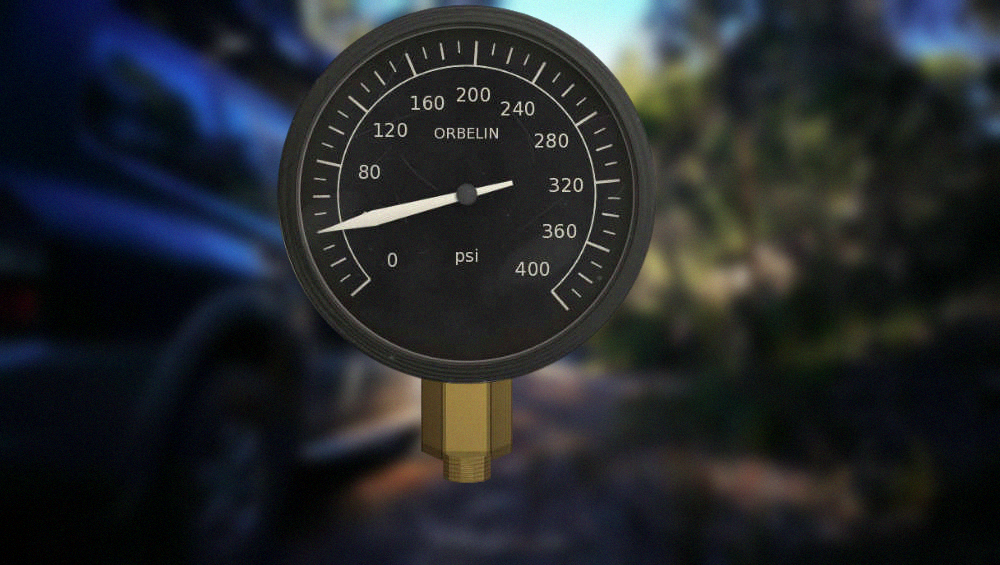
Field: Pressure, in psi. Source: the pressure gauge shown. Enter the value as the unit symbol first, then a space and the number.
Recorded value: psi 40
